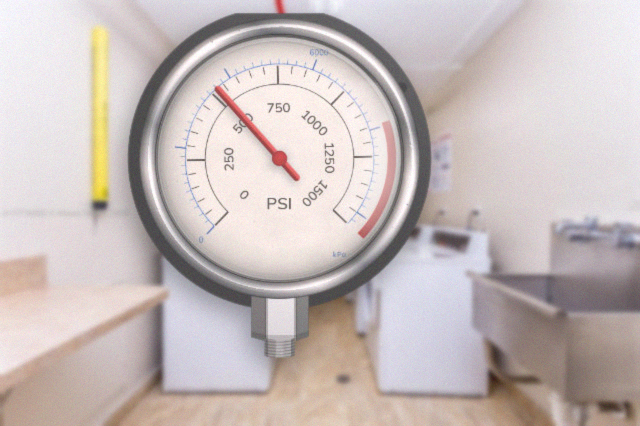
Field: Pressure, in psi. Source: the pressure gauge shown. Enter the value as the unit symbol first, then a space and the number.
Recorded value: psi 525
